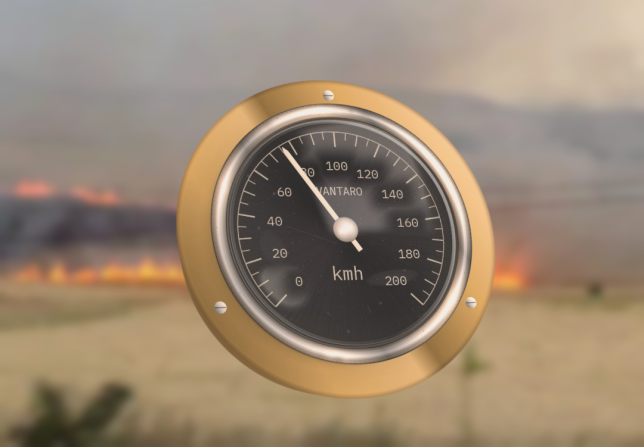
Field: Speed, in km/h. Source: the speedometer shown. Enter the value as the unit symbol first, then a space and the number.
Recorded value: km/h 75
